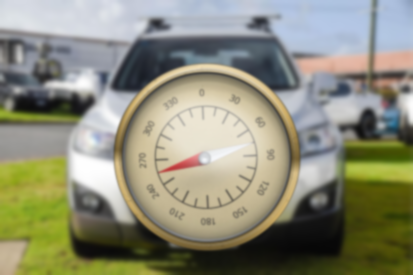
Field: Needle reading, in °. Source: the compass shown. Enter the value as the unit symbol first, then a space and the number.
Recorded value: ° 255
